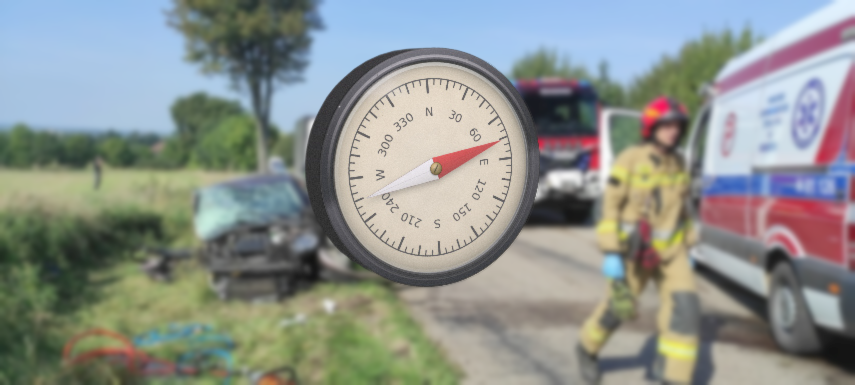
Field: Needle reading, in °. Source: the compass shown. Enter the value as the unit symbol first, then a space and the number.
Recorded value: ° 75
